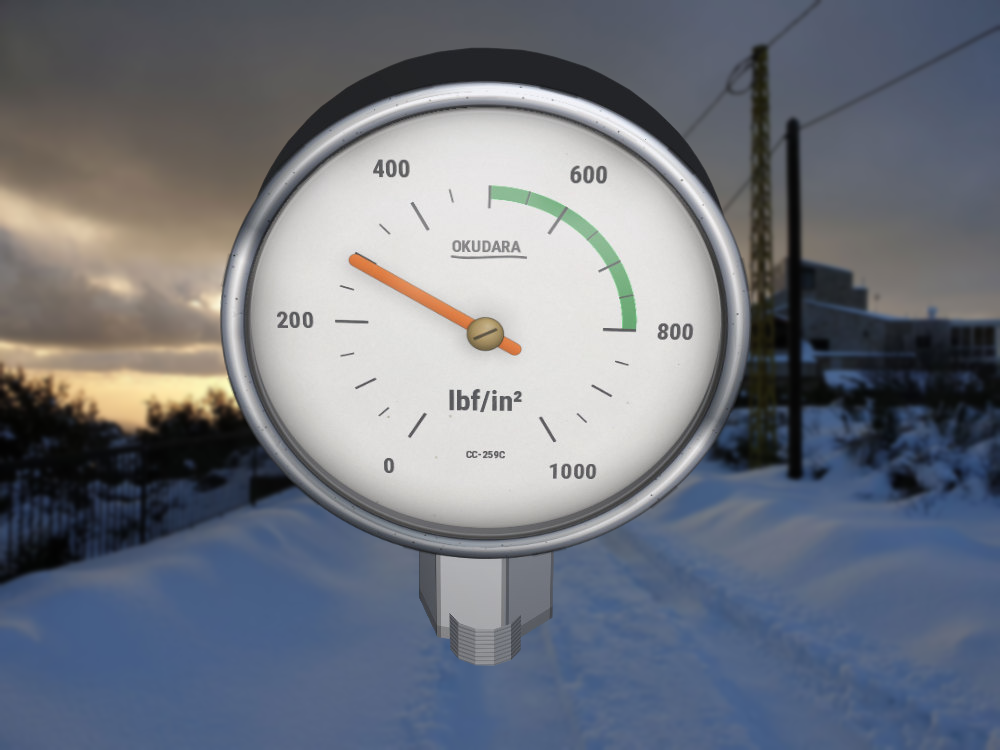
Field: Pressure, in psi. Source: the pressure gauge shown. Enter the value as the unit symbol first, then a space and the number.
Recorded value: psi 300
